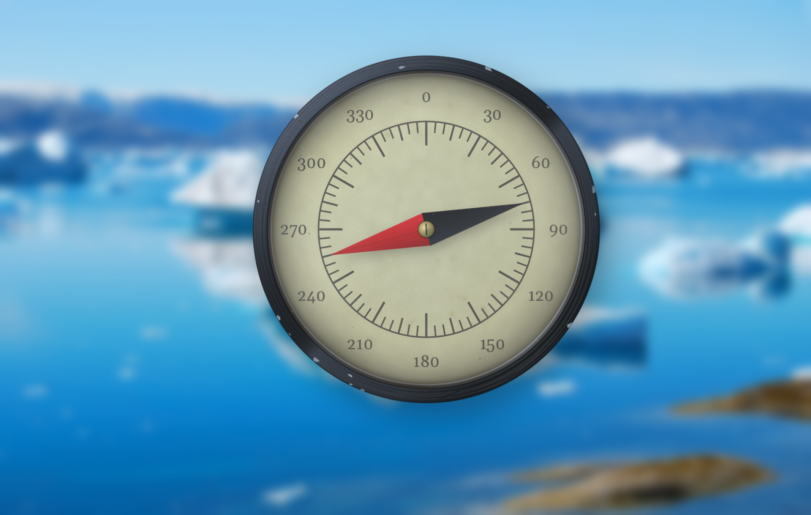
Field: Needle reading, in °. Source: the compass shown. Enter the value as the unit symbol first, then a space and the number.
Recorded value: ° 255
